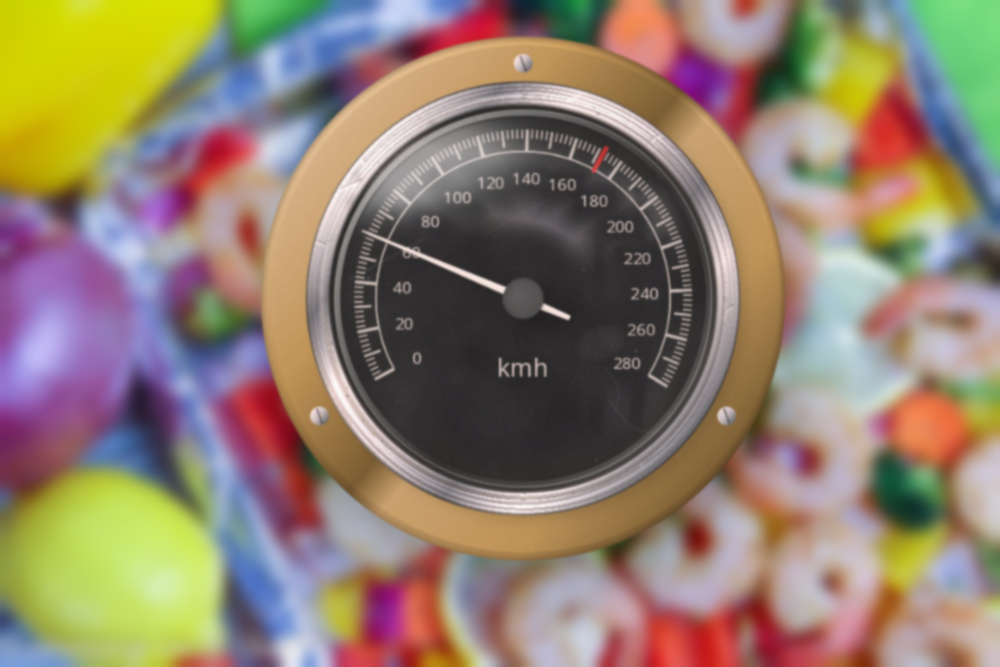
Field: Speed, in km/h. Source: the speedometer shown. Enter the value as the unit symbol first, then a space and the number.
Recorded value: km/h 60
